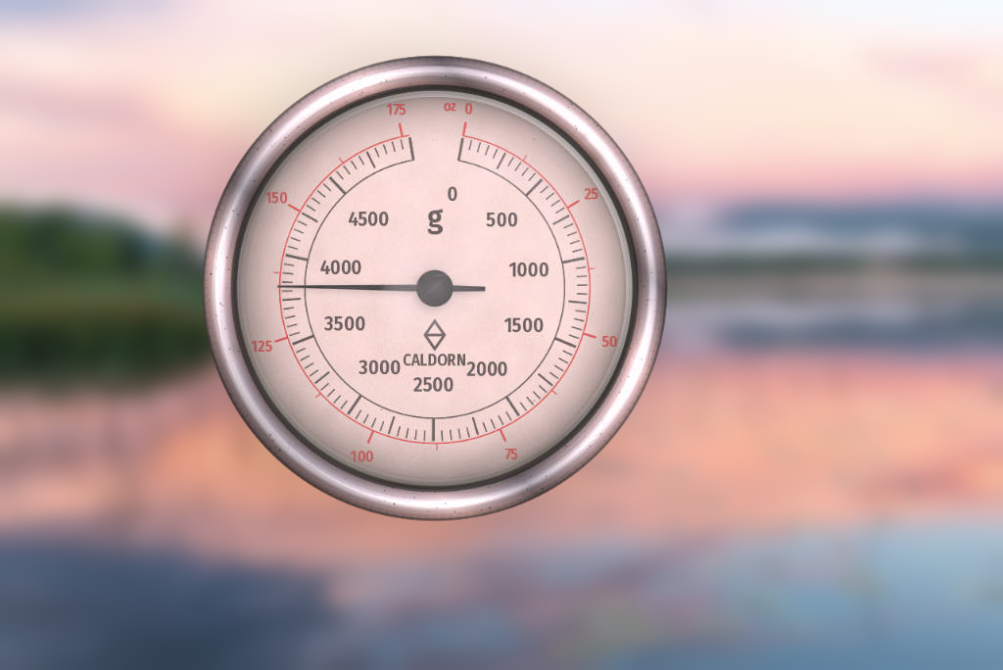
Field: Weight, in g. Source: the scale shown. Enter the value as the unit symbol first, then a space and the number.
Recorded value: g 3825
